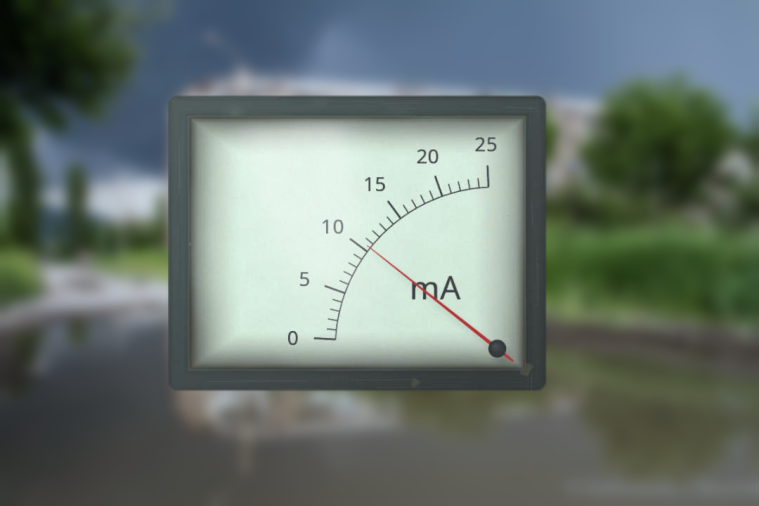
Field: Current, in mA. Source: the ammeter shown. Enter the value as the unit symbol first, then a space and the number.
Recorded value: mA 10.5
